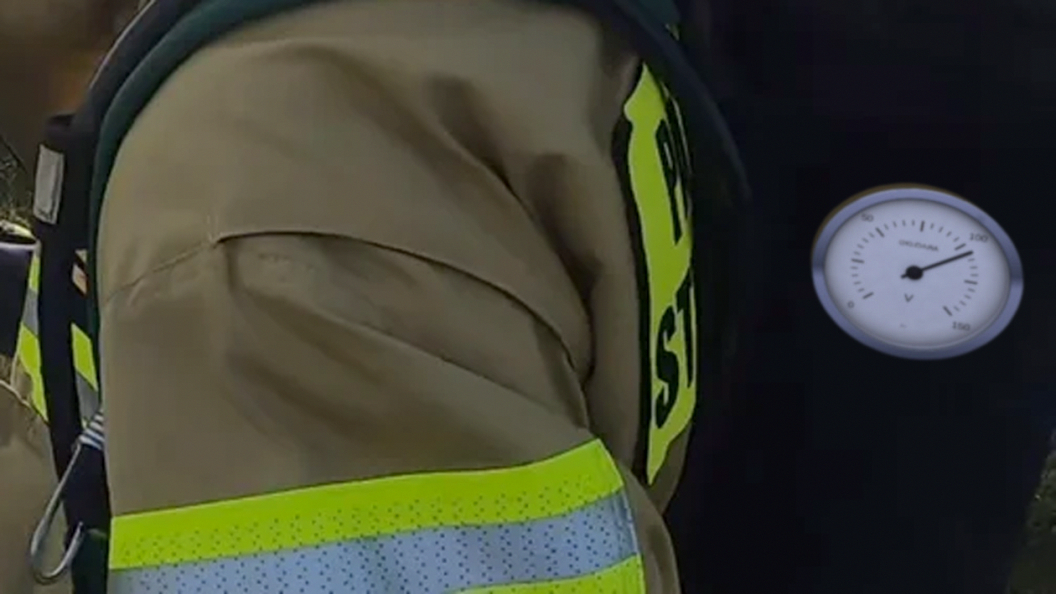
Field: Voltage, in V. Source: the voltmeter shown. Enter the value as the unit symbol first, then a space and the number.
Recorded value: V 105
